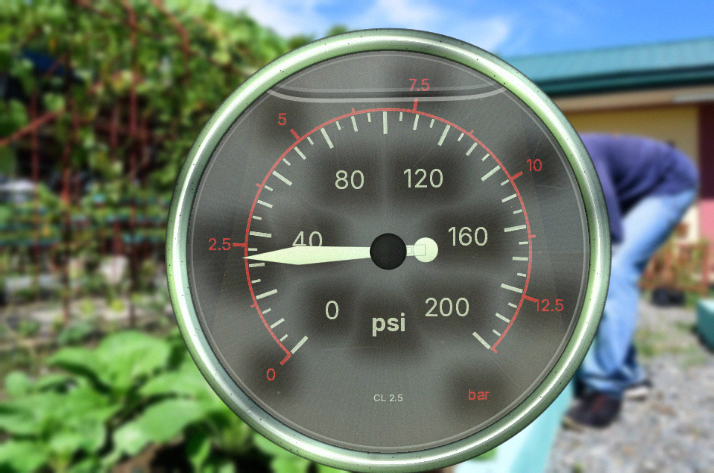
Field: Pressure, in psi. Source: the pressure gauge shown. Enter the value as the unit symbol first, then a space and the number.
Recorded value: psi 32.5
